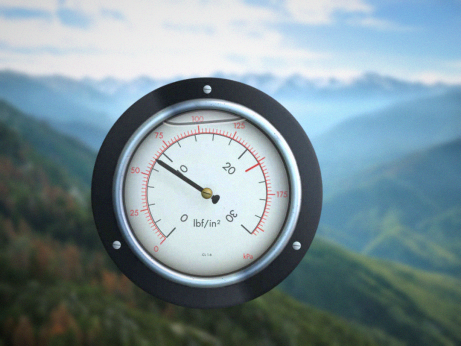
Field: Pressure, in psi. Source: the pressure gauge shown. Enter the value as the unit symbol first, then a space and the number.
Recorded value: psi 9
